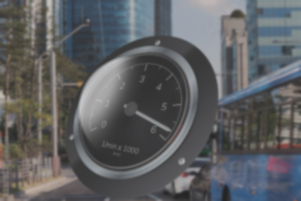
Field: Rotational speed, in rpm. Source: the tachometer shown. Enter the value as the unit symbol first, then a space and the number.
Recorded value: rpm 5750
